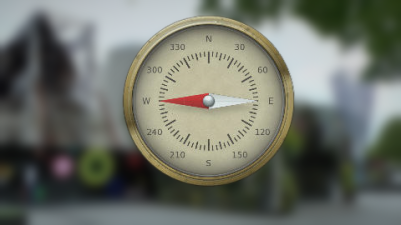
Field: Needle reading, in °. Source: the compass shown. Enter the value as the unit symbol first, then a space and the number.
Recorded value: ° 270
